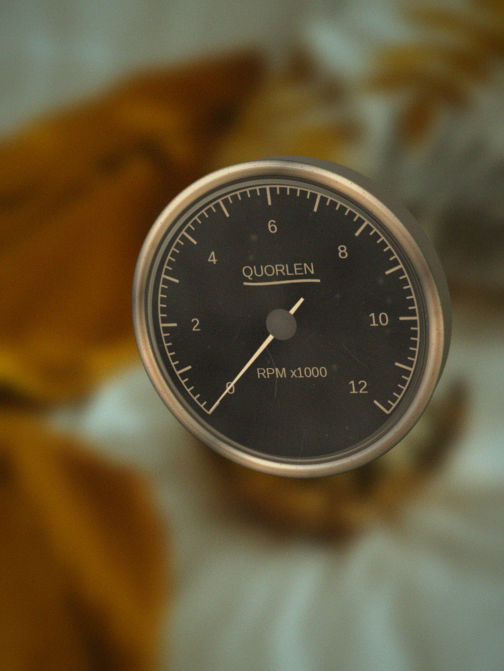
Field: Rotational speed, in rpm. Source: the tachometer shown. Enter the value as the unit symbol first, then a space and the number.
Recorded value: rpm 0
